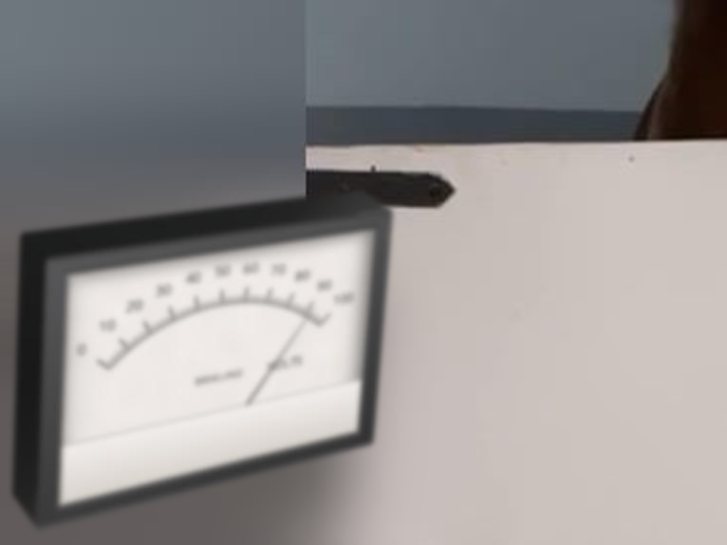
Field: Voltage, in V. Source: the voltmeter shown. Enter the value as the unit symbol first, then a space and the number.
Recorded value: V 90
